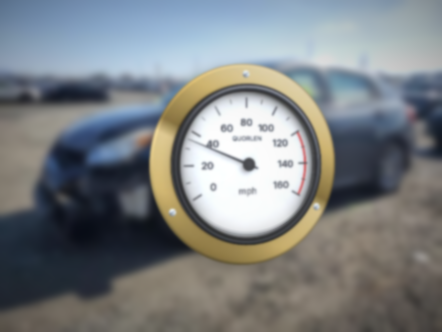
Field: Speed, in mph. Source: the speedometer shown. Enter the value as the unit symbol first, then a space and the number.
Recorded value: mph 35
